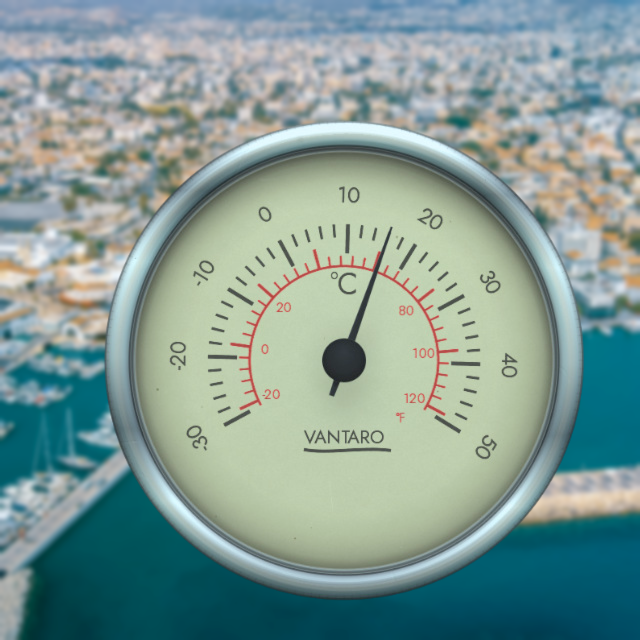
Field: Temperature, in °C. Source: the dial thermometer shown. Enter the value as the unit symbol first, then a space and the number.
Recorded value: °C 16
